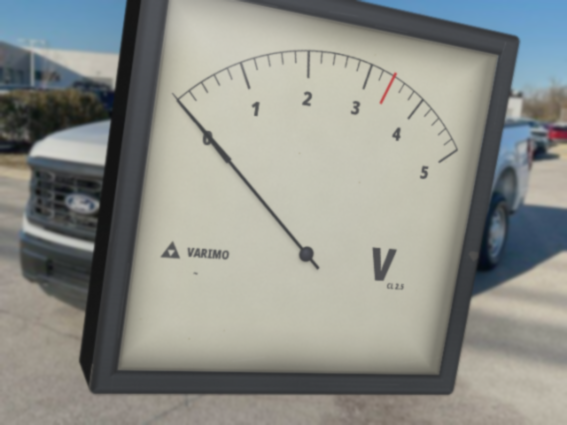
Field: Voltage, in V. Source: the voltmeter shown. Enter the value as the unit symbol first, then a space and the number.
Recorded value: V 0
